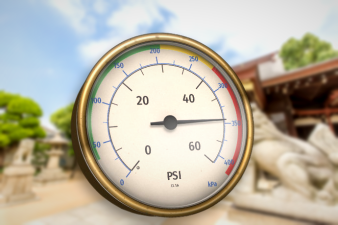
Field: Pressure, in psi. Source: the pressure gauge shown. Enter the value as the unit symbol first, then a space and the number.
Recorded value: psi 50
